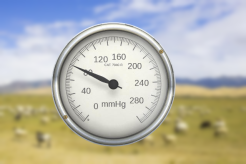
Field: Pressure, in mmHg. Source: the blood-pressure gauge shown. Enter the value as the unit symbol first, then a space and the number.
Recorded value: mmHg 80
